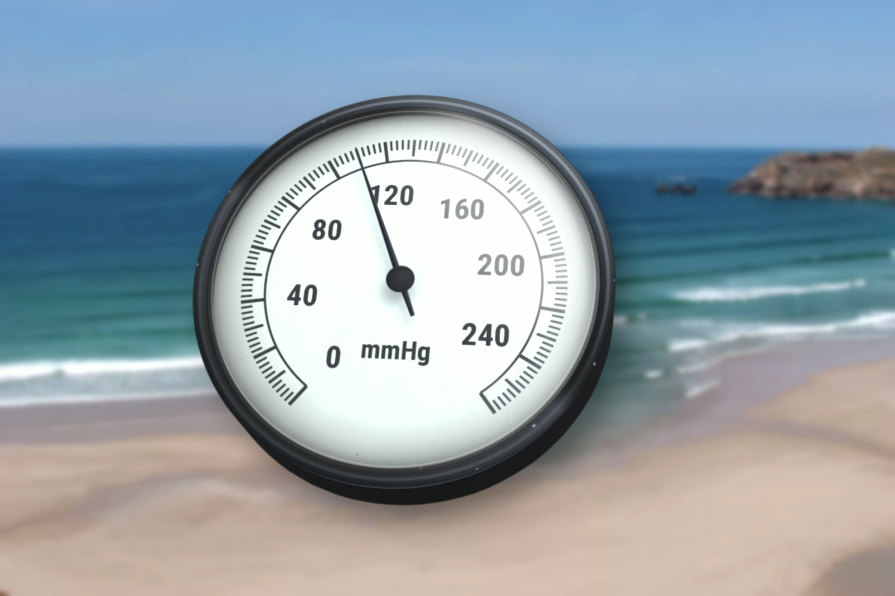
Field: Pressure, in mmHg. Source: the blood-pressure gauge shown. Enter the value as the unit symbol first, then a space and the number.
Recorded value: mmHg 110
